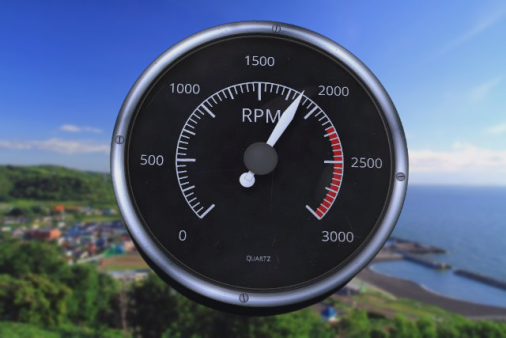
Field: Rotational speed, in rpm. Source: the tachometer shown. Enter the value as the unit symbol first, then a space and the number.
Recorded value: rpm 1850
